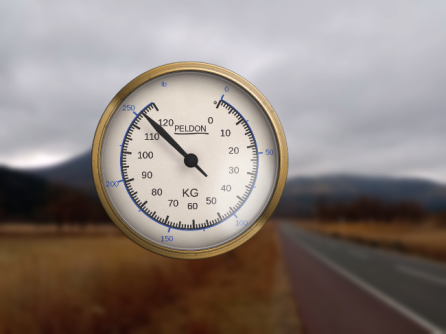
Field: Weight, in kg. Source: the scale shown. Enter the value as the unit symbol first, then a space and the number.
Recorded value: kg 115
